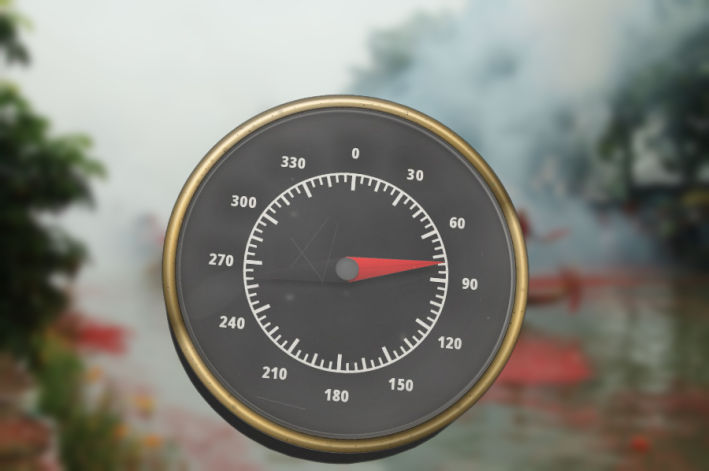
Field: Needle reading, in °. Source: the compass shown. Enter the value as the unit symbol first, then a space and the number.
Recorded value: ° 80
